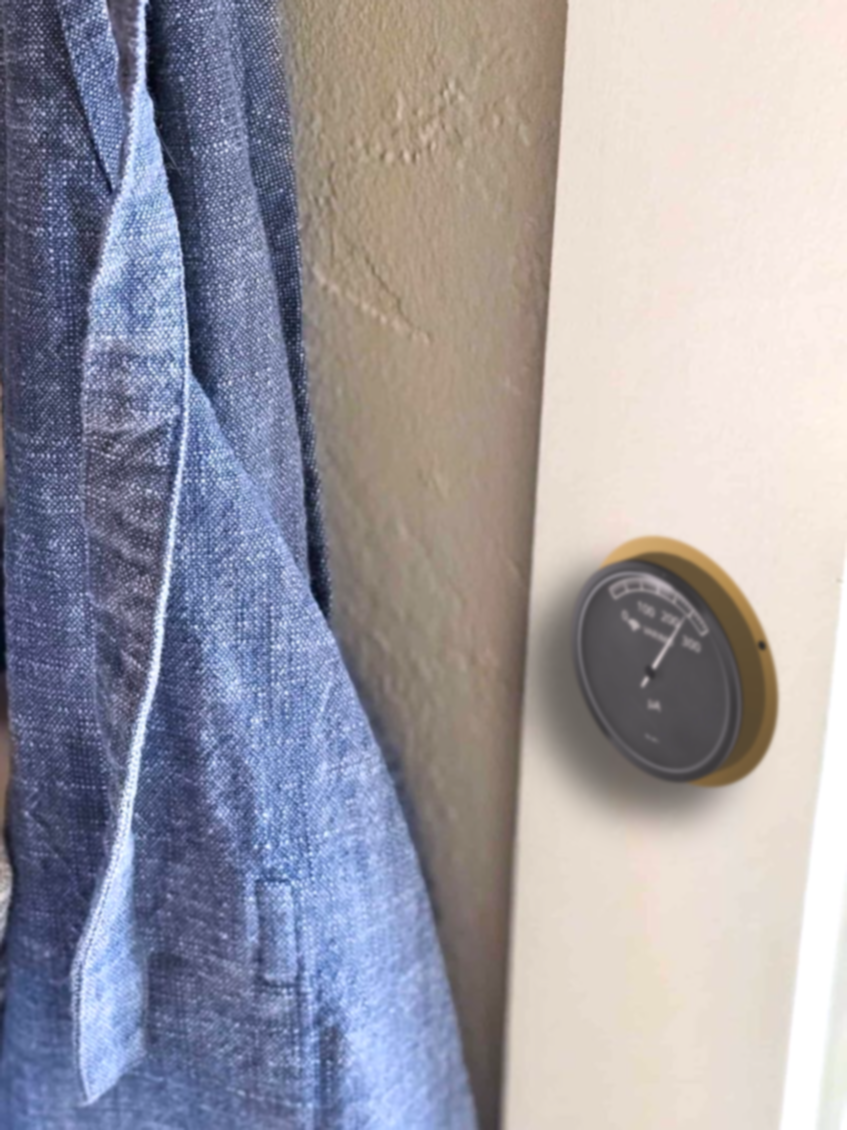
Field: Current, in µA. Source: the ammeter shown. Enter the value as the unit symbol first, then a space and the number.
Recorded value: µA 250
